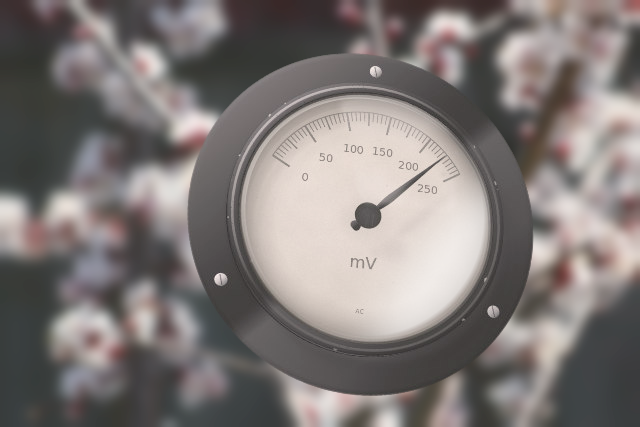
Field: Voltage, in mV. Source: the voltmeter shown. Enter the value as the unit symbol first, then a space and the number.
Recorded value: mV 225
